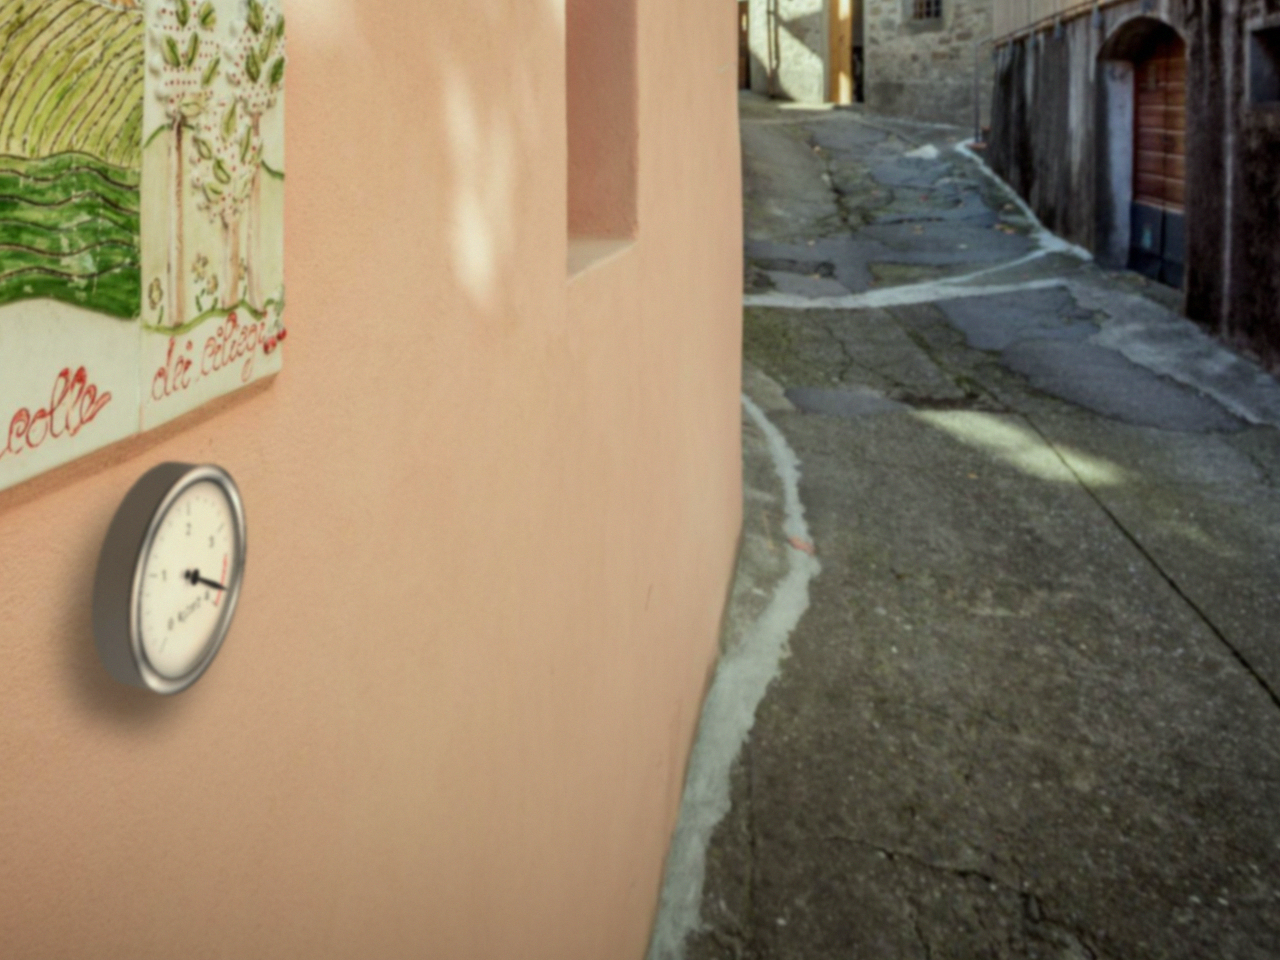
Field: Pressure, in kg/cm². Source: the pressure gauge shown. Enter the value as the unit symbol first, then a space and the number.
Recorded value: kg/cm² 3.8
